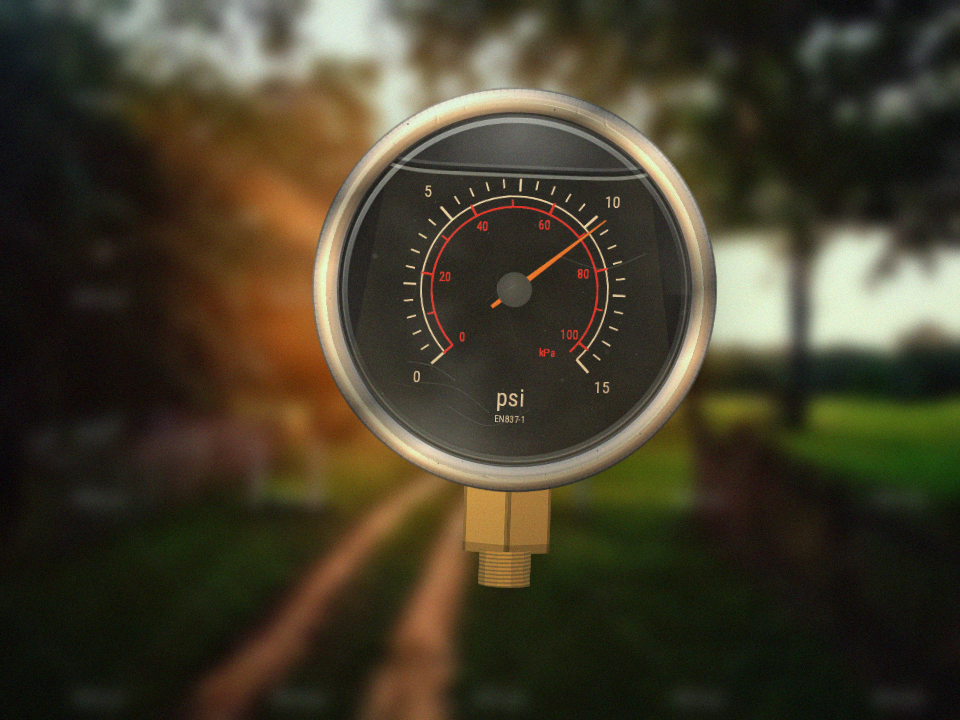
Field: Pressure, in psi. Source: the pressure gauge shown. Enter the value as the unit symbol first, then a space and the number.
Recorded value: psi 10.25
